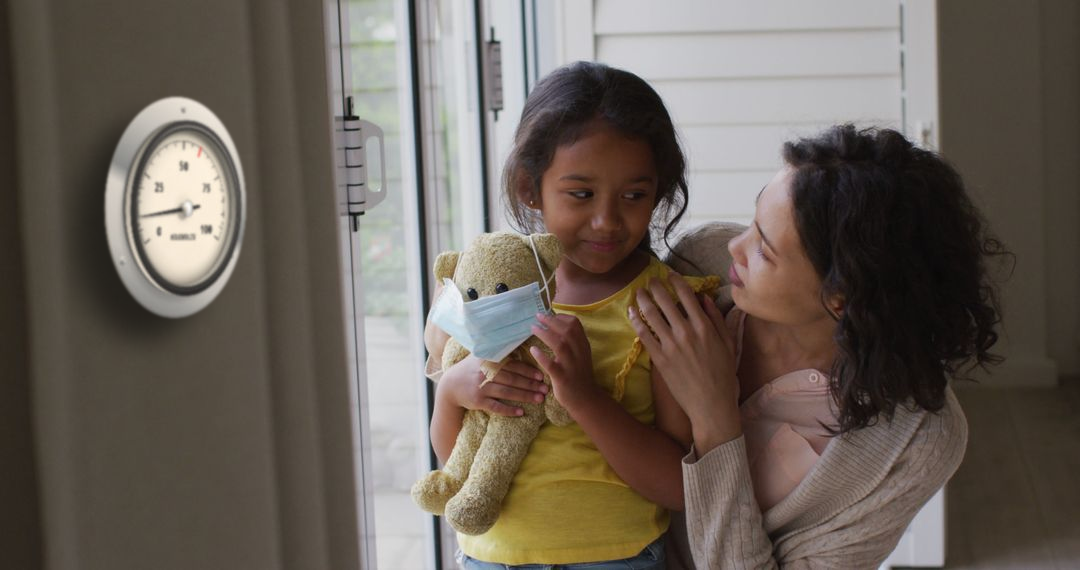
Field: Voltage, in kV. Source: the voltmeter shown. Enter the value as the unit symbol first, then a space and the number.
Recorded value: kV 10
